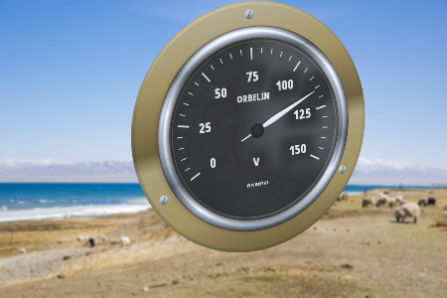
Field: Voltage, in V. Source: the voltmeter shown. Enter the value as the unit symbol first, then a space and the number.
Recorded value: V 115
